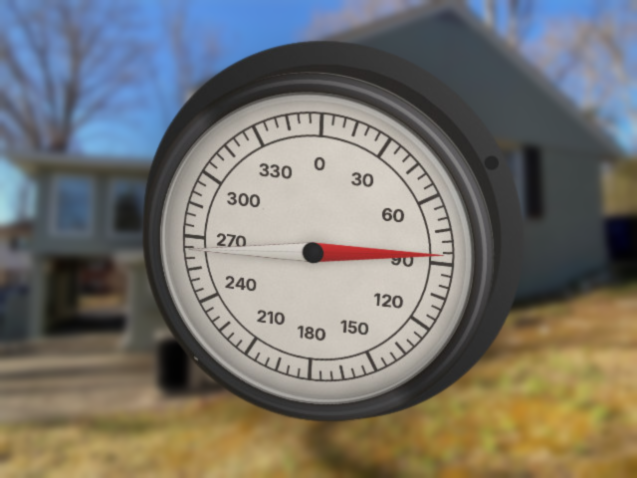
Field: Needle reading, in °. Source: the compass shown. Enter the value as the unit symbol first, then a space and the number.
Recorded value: ° 85
